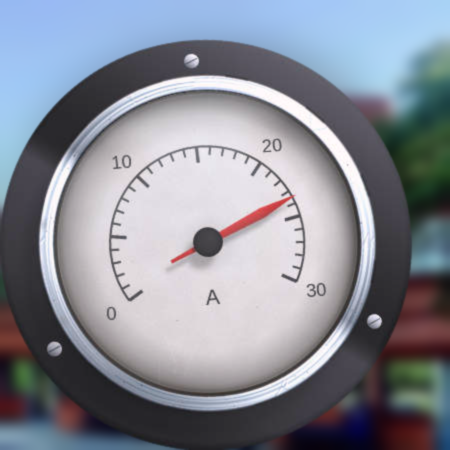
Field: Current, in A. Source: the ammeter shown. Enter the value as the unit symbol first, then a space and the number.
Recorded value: A 23.5
